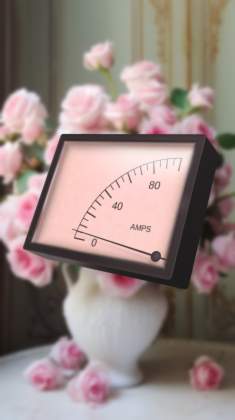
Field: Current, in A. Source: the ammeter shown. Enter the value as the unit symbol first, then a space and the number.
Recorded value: A 5
